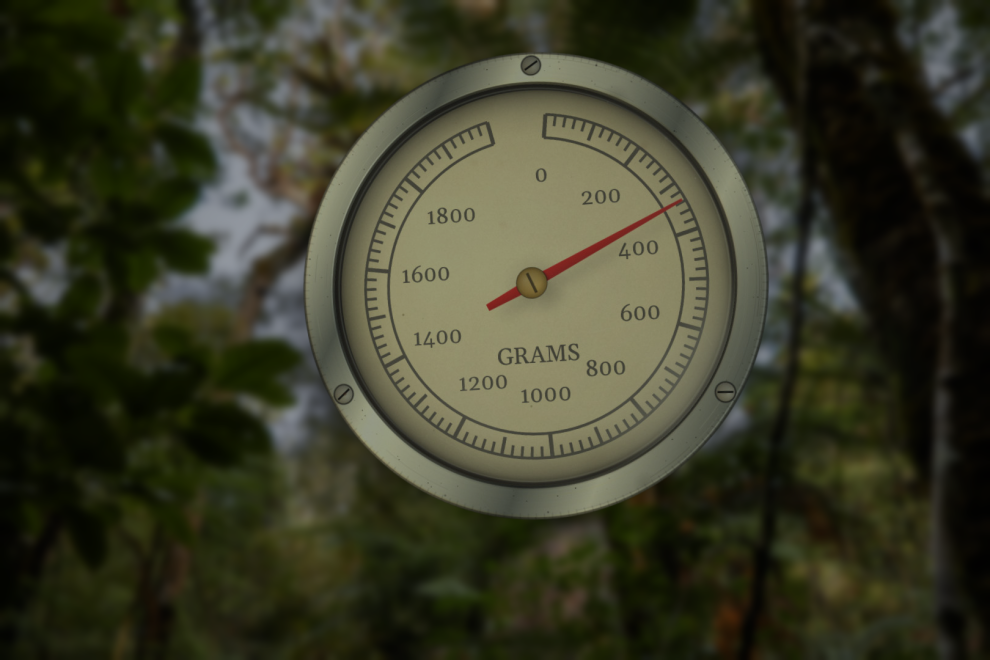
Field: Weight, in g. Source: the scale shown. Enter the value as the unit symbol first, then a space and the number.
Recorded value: g 340
